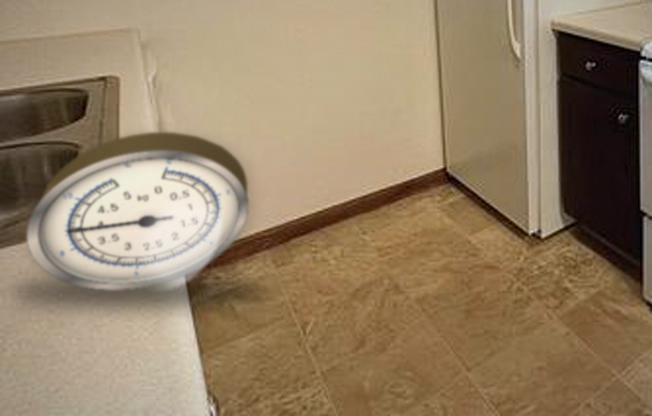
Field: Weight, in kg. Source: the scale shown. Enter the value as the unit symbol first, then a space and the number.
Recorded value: kg 4
